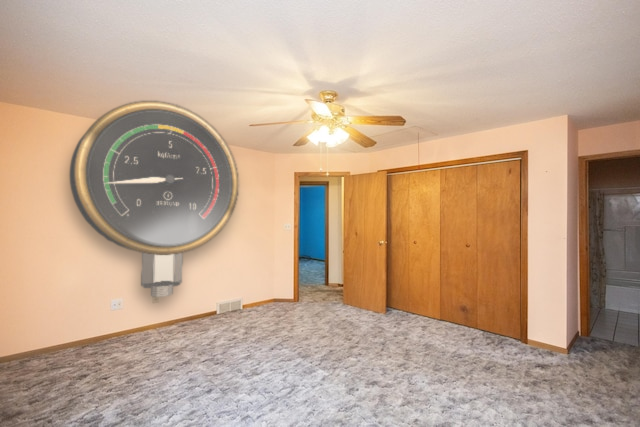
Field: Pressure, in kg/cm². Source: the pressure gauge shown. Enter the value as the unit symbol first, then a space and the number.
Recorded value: kg/cm² 1.25
